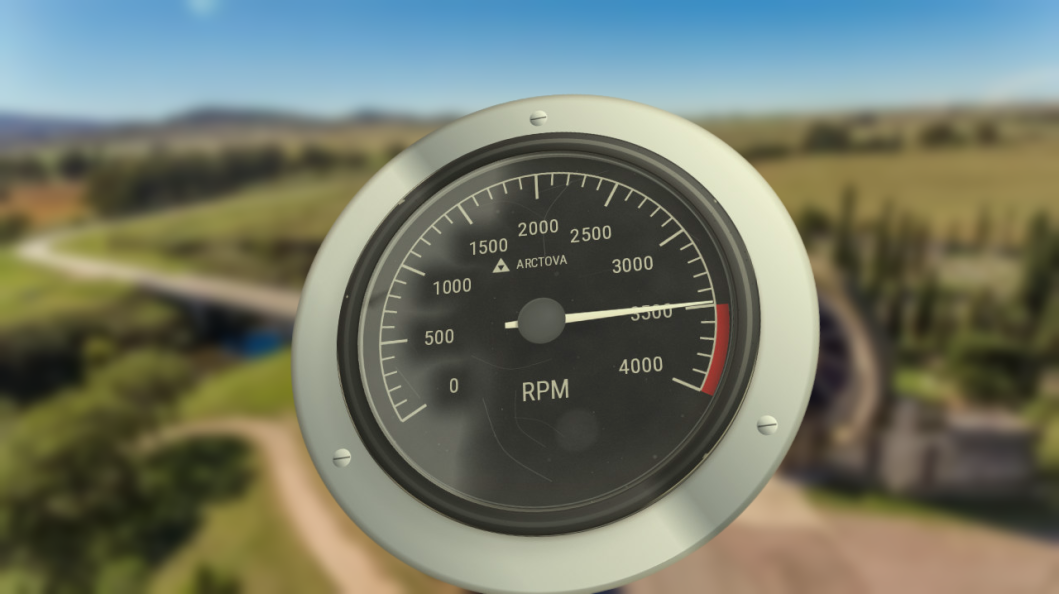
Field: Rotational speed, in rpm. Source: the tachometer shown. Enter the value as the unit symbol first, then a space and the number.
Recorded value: rpm 3500
